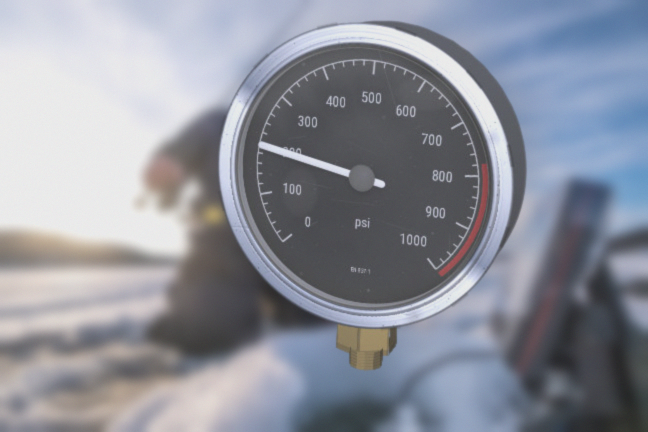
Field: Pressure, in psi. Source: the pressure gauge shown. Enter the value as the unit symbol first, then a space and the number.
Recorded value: psi 200
